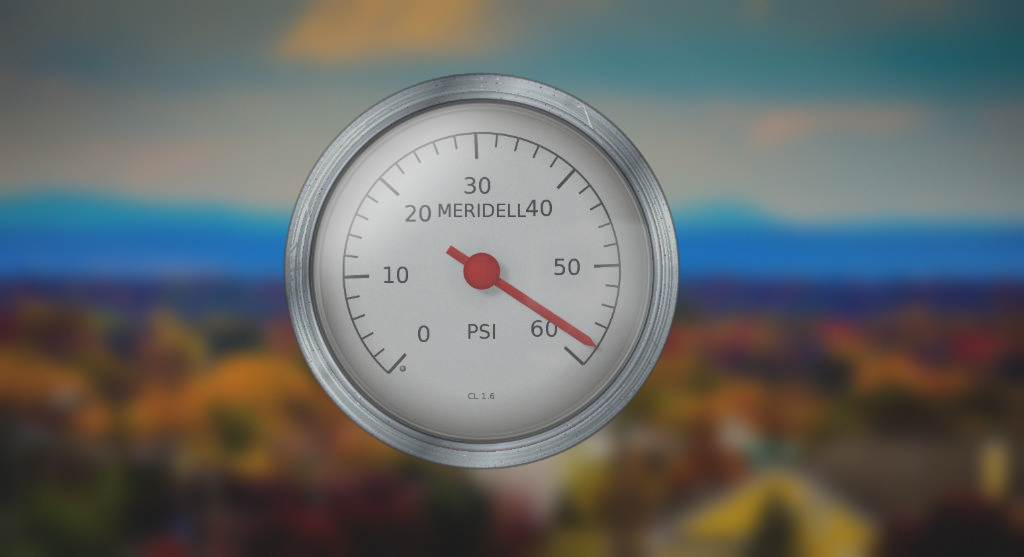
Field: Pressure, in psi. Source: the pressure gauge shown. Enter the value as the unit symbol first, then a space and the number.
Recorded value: psi 58
